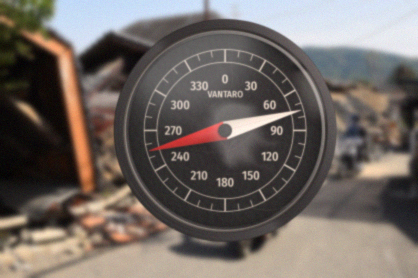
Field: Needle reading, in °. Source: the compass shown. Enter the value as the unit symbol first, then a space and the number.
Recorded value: ° 255
